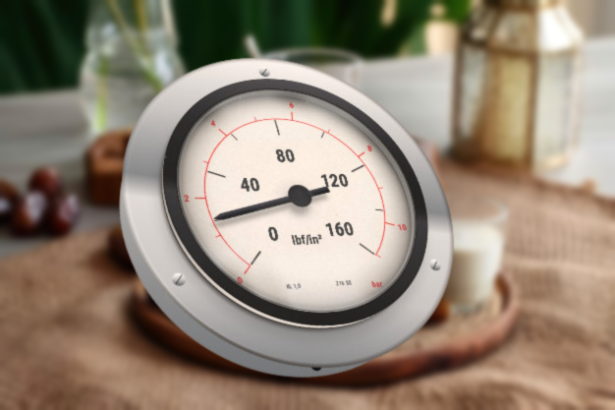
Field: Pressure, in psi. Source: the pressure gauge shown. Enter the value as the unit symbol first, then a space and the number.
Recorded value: psi 20
